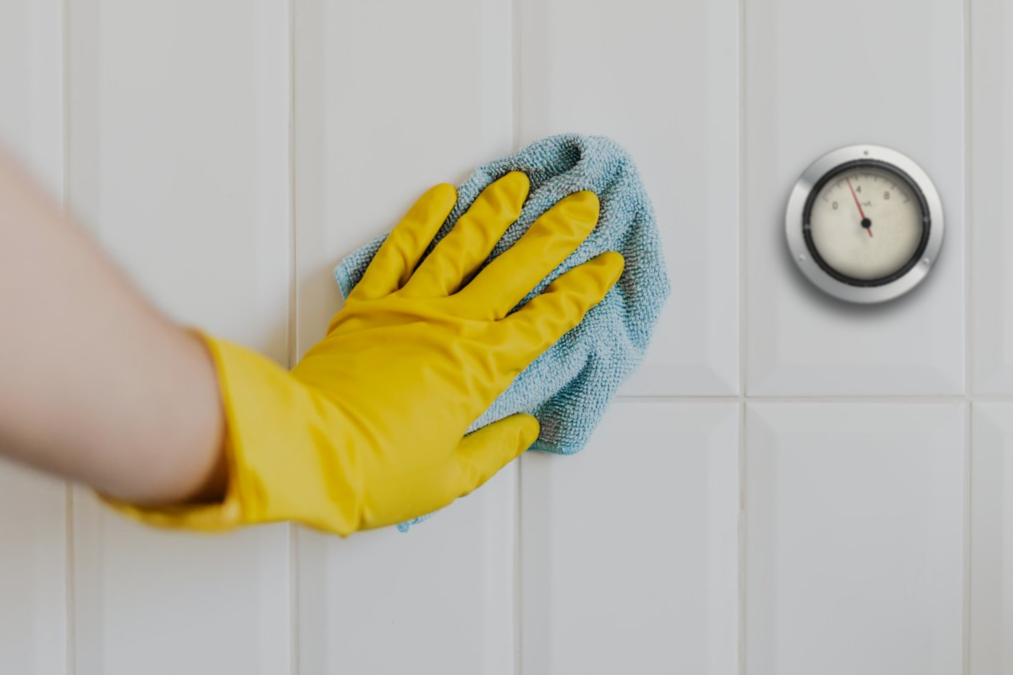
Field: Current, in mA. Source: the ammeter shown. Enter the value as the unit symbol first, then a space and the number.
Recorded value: mA 3
